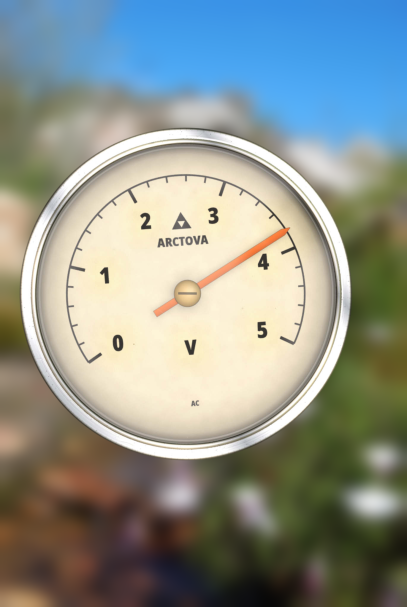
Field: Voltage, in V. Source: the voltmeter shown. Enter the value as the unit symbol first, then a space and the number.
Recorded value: V 3.8
